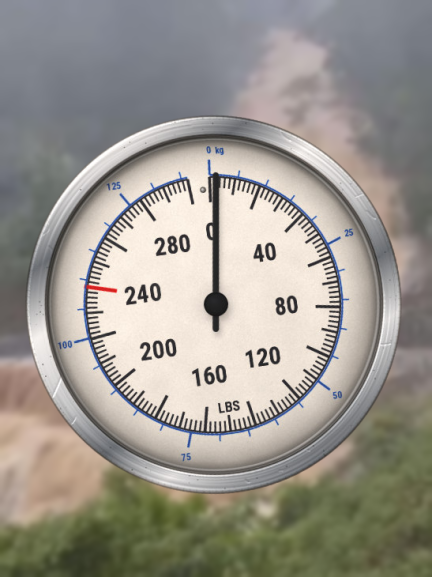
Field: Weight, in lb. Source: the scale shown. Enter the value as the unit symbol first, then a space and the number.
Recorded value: lb 2
